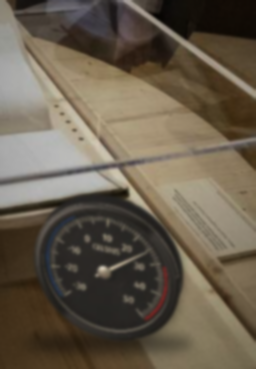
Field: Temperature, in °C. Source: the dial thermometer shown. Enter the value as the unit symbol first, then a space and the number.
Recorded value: °C 25
